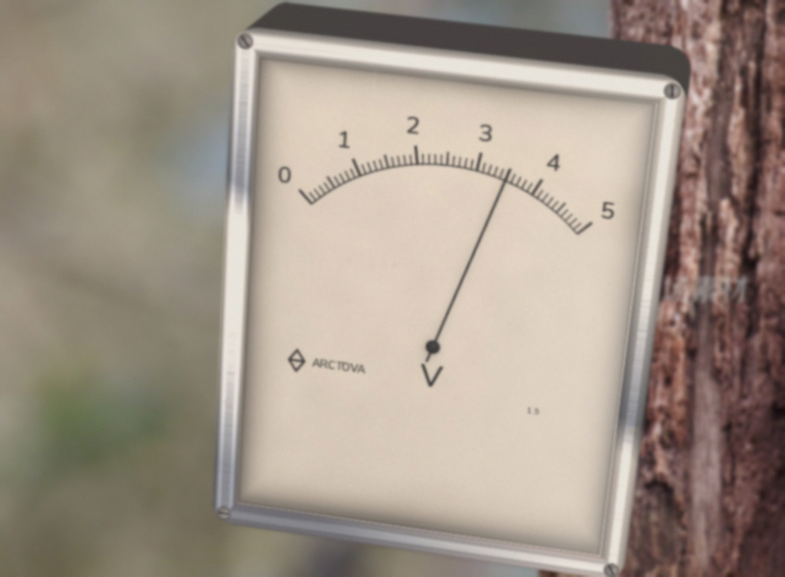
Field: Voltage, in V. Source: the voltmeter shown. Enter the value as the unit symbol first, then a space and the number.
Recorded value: V 3.5
